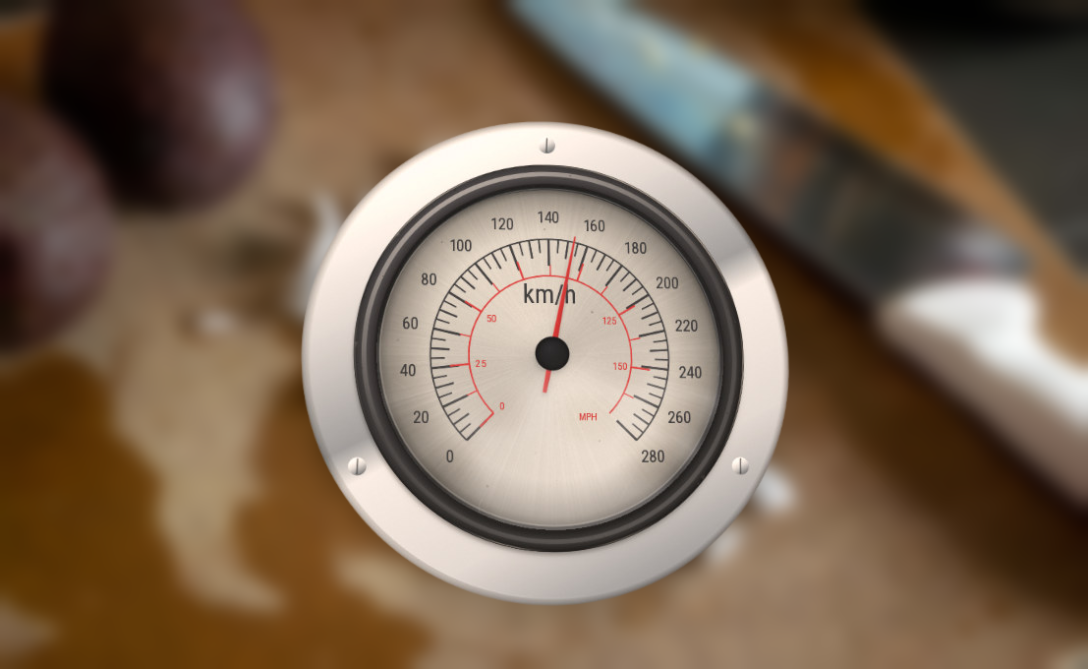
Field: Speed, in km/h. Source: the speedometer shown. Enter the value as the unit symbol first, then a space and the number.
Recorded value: km/h 152.5
